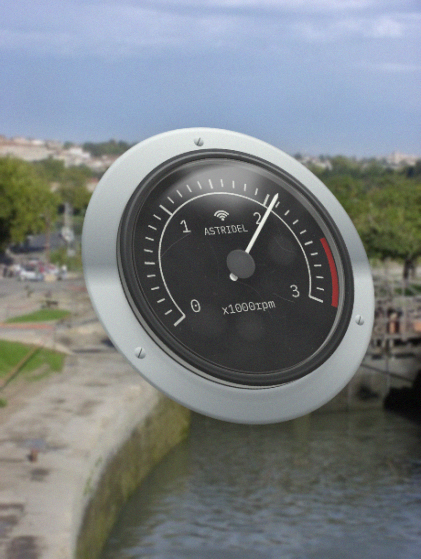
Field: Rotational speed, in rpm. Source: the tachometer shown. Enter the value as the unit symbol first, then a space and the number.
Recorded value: rpm 2050
